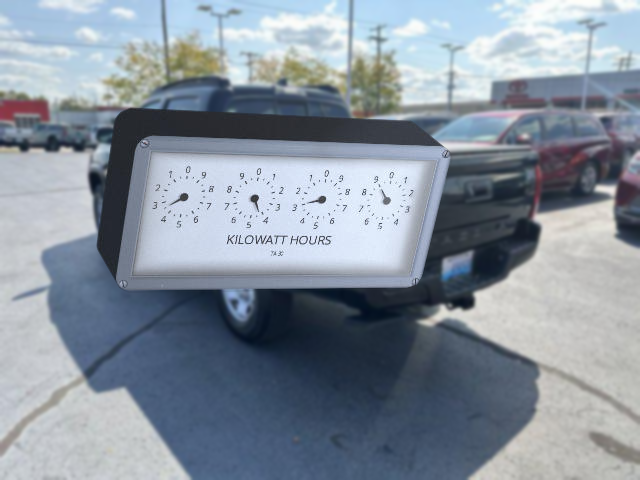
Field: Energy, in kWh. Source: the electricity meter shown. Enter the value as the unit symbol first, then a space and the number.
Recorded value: kWh 3429
